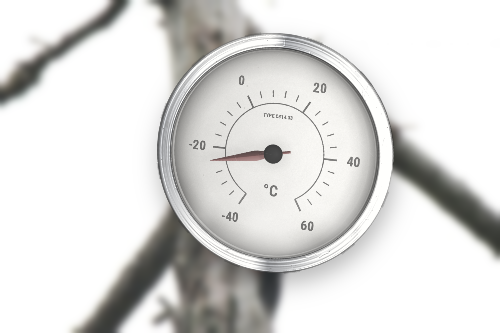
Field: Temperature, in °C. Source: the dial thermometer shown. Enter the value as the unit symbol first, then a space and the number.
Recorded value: °C -24
